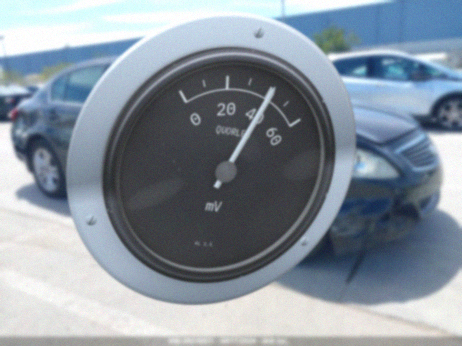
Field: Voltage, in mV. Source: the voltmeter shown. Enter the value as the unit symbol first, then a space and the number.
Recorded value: mV 40
